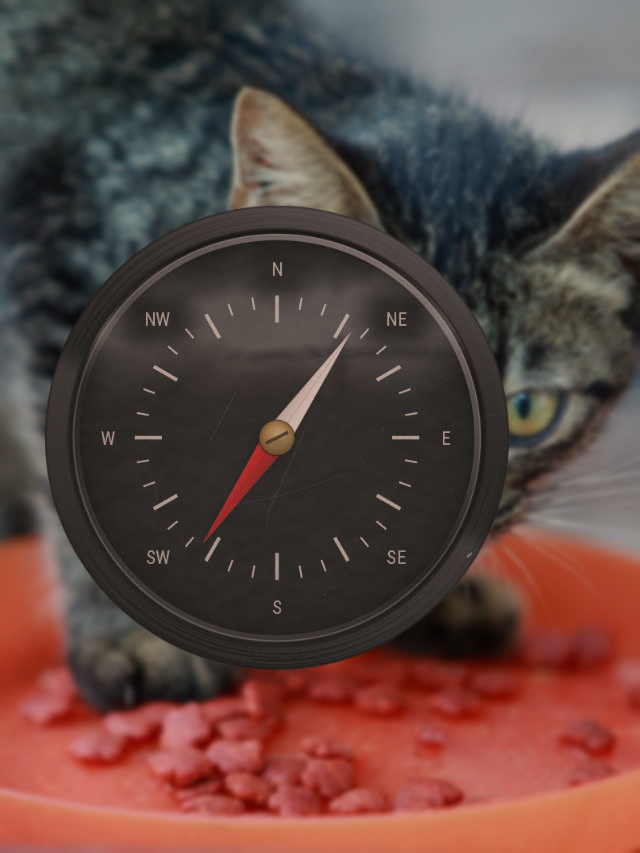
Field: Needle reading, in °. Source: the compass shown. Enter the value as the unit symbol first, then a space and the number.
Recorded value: ° 215
